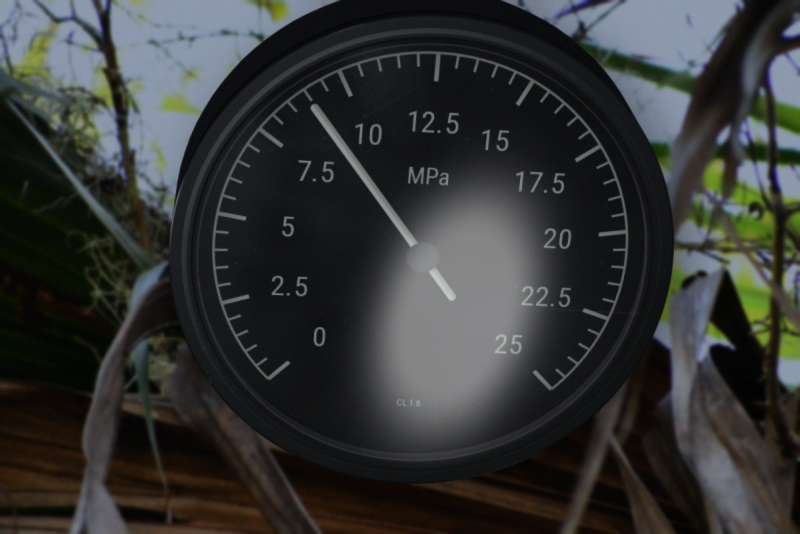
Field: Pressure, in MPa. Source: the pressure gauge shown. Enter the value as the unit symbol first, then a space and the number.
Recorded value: MPa 9
